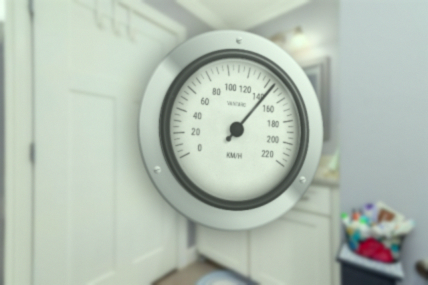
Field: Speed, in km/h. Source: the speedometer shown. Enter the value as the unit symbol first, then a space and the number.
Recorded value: km/h 145
